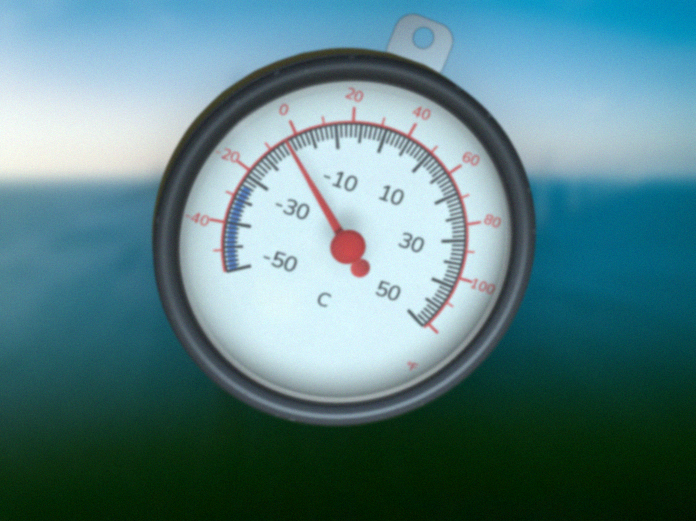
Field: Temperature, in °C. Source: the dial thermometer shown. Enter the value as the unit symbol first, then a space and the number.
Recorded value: °C -20
